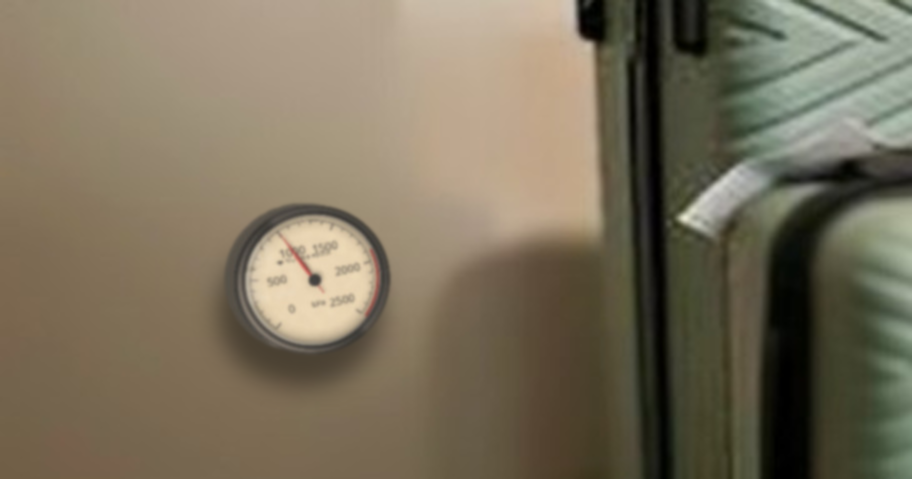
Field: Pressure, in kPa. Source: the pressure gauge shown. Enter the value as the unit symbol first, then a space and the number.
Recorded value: kPa 1000
